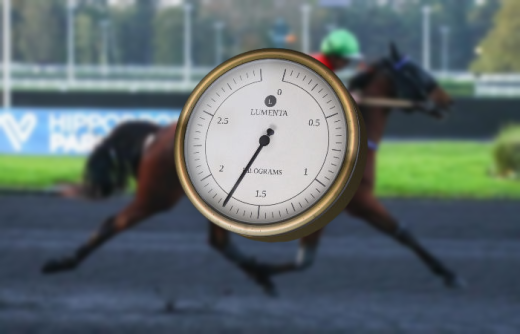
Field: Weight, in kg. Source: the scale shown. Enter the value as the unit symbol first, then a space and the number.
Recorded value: kg 1.75
